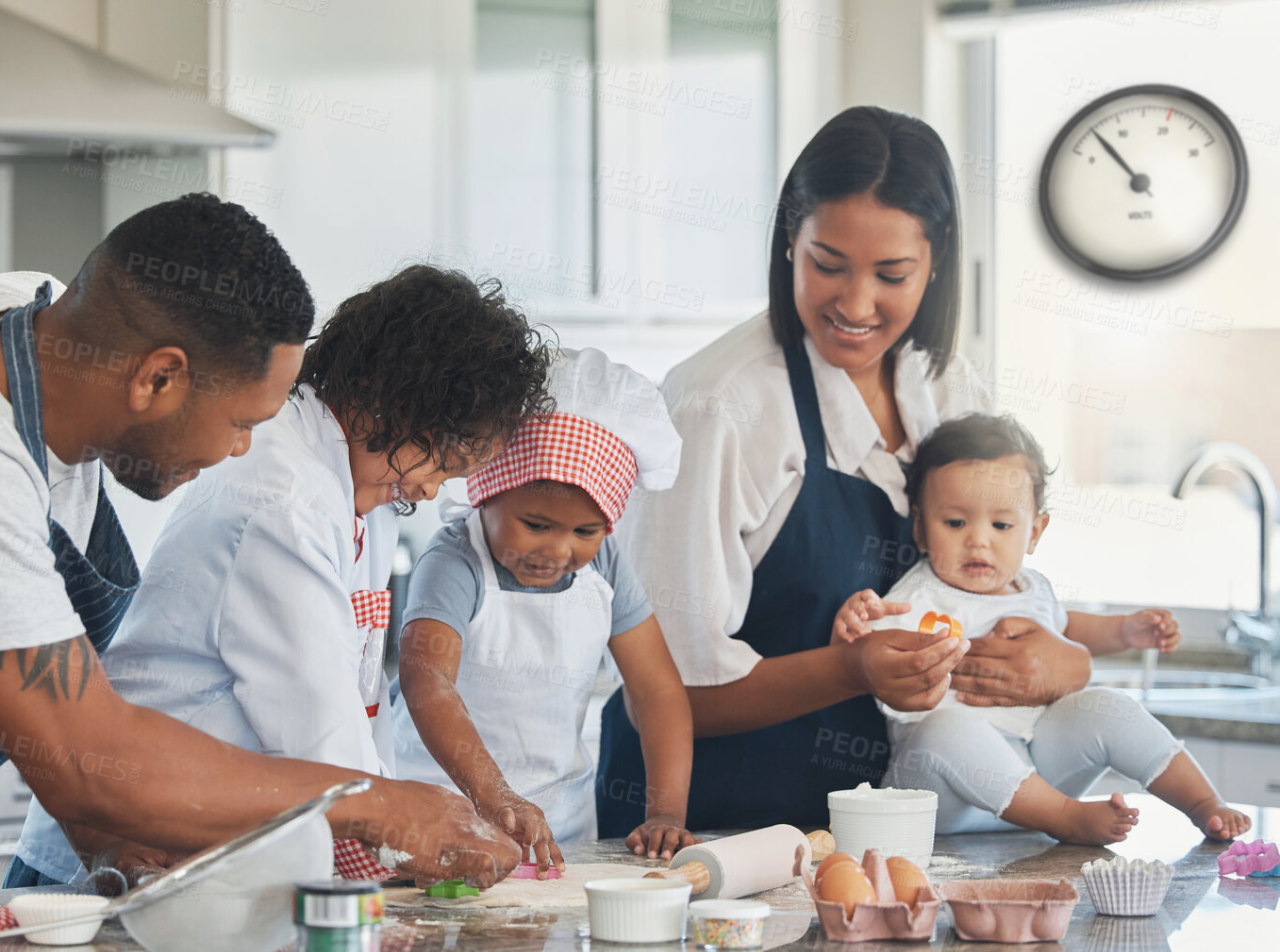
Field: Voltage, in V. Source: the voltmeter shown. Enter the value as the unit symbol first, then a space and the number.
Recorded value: V 5
